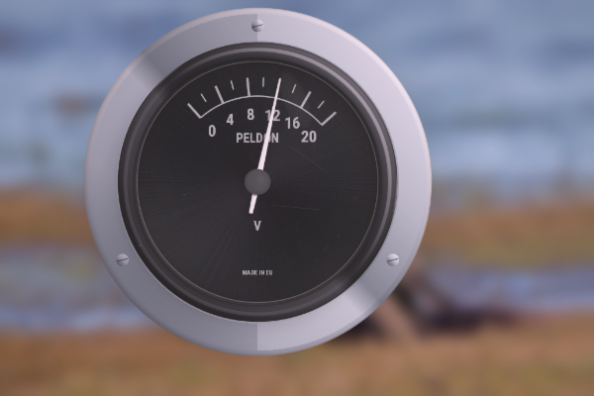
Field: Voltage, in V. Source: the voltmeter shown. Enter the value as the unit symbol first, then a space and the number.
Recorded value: V 12
